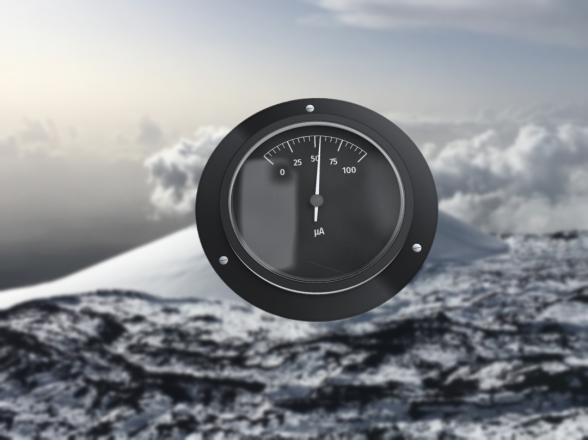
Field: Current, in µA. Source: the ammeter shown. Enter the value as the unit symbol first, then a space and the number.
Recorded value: µA 55
